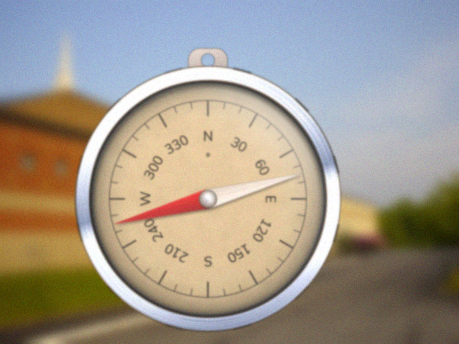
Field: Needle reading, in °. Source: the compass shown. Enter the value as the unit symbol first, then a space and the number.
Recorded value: ° 255
